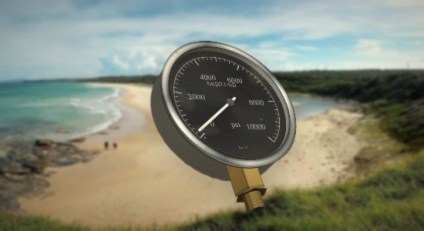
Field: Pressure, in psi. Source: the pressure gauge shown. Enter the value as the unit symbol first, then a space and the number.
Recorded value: psi 200
